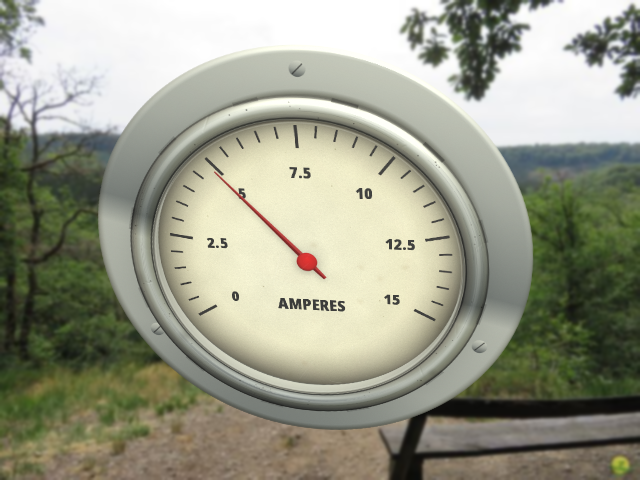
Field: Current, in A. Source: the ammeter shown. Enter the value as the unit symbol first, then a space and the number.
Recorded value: A 5
